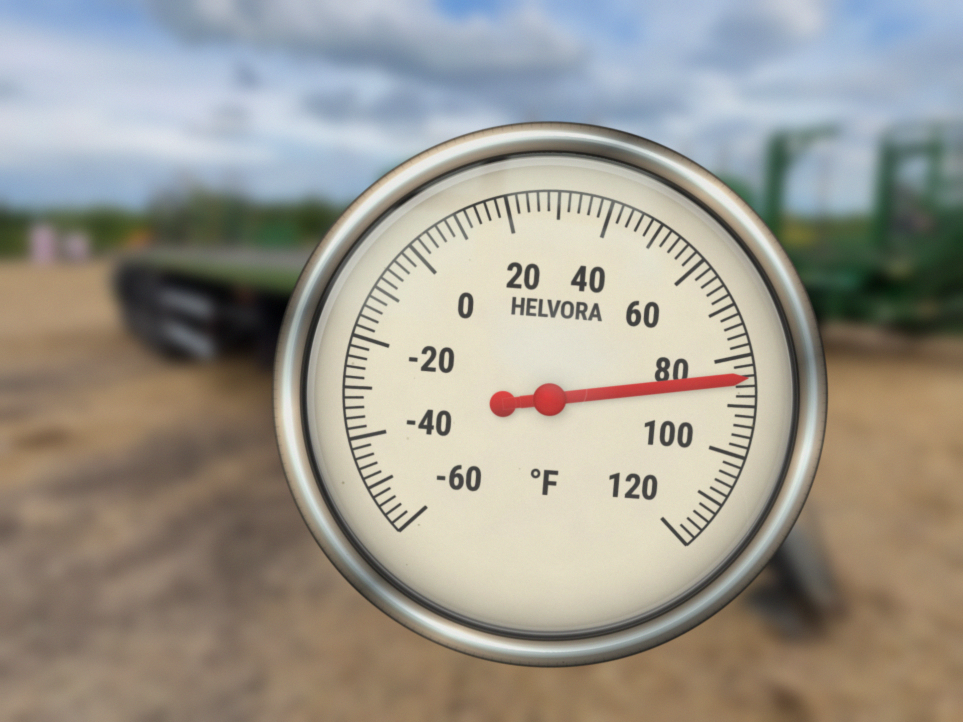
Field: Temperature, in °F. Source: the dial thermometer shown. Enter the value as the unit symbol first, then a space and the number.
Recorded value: °F 84
